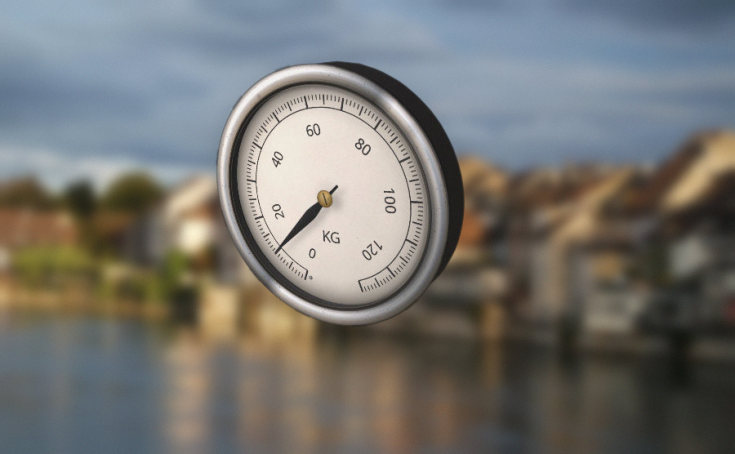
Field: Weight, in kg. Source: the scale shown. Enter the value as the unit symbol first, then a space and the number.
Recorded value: kg 10
